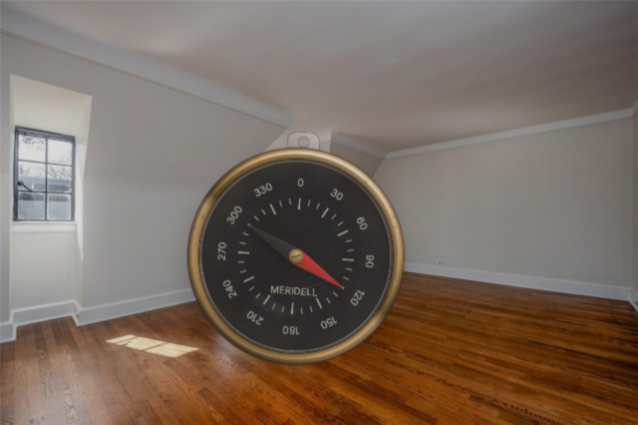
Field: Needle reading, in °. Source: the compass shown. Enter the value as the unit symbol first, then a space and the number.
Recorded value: ° 120
